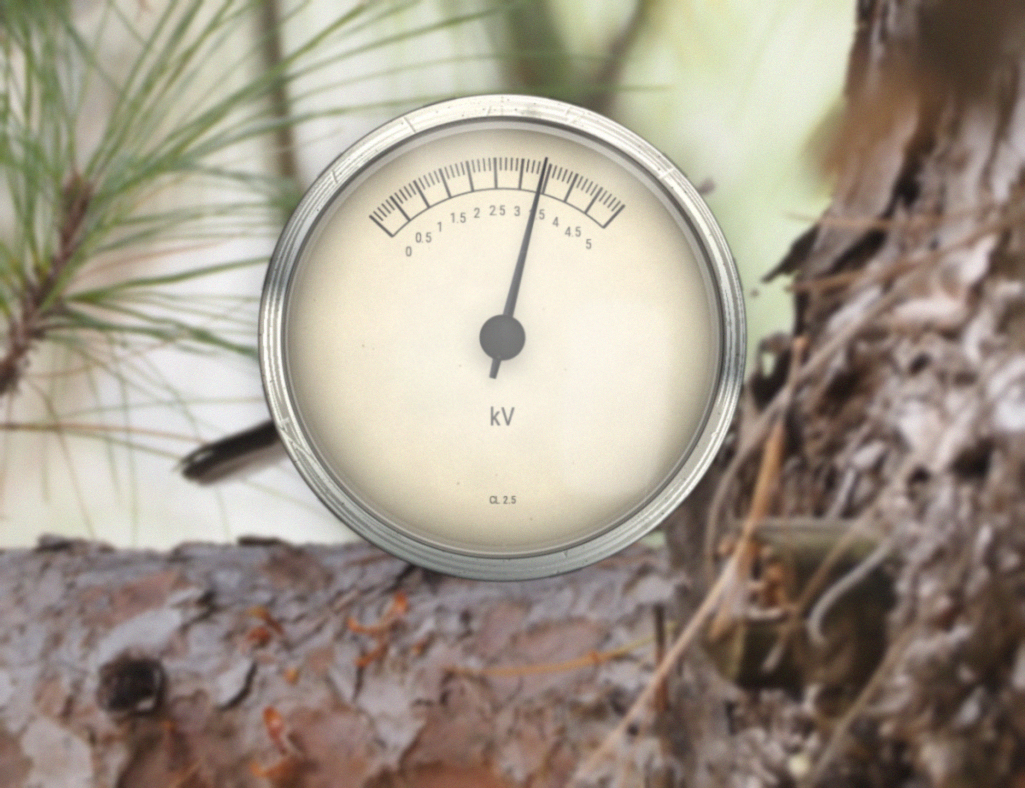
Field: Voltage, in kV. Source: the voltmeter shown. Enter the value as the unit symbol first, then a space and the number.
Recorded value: kV 3.4
